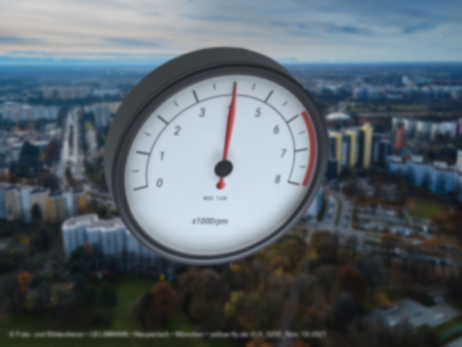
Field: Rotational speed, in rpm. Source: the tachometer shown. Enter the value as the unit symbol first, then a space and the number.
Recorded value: rpm 4000
